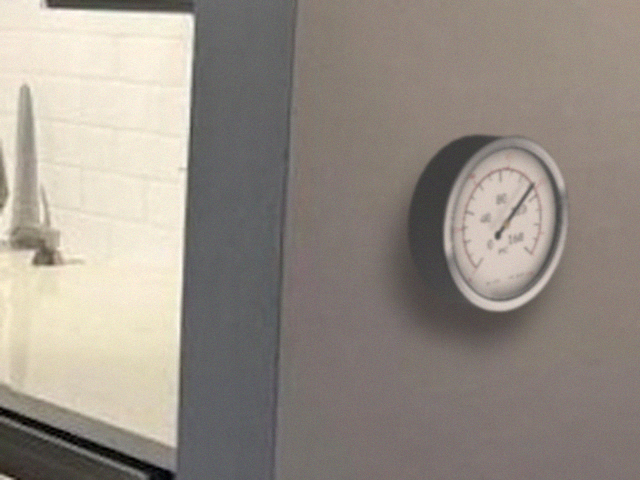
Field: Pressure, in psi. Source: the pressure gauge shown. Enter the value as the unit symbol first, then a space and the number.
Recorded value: psi 110
